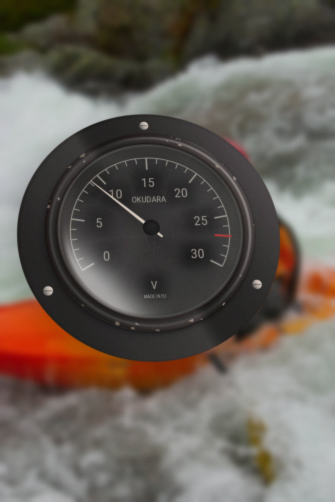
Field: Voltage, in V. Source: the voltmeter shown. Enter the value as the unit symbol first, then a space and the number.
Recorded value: V 9
